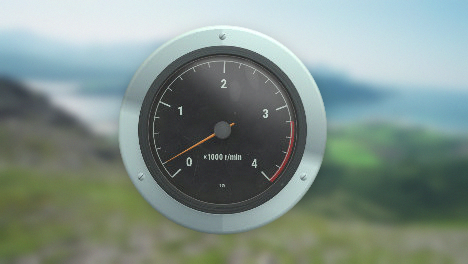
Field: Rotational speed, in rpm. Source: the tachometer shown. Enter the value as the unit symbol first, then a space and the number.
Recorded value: rpm 200
